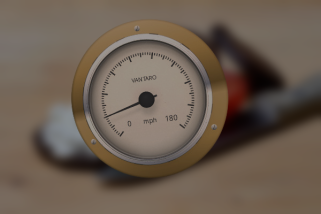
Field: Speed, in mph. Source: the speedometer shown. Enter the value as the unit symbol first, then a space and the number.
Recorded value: mph 20
